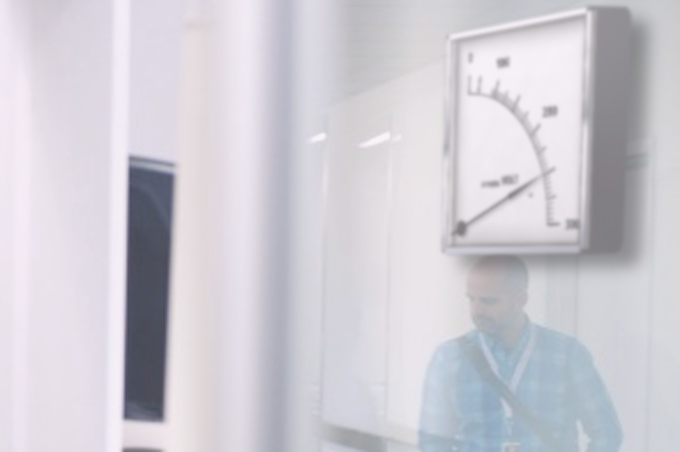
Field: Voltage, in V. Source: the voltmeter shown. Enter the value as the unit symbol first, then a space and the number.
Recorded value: V 250
